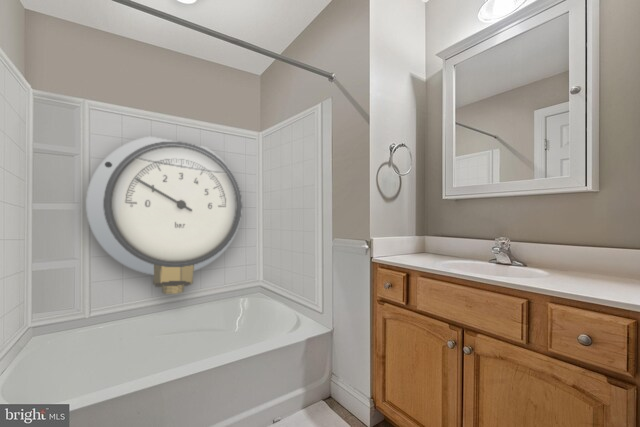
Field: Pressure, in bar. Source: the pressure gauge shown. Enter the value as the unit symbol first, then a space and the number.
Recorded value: bar 1
